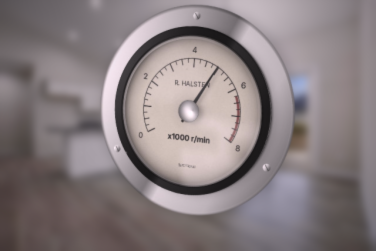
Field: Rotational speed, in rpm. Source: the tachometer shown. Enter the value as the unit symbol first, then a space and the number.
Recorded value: rpm 5000
